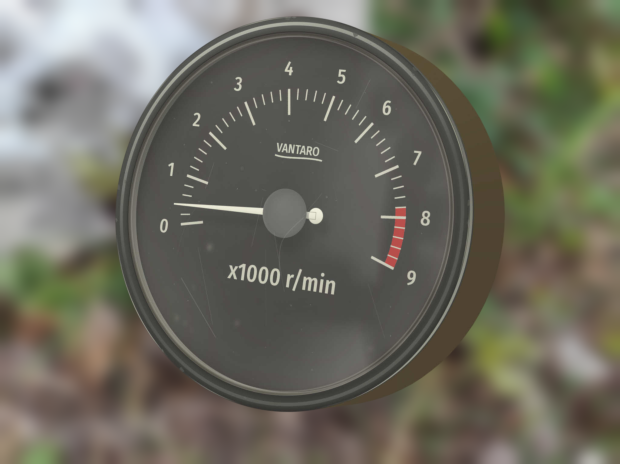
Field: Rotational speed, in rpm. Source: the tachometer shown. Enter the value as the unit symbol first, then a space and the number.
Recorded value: rpm 400
